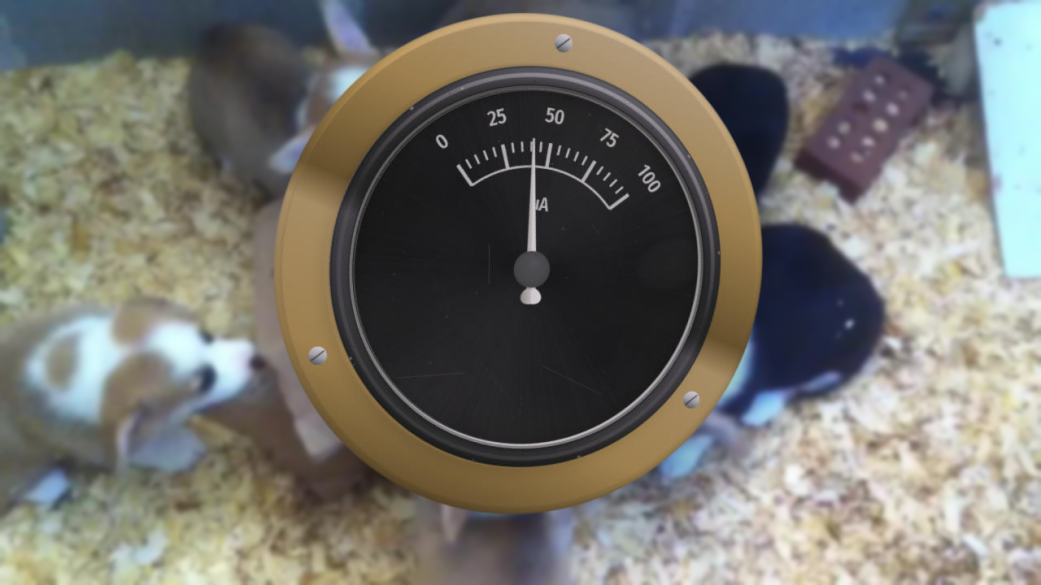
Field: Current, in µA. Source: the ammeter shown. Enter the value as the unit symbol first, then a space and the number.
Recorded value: µA 40
